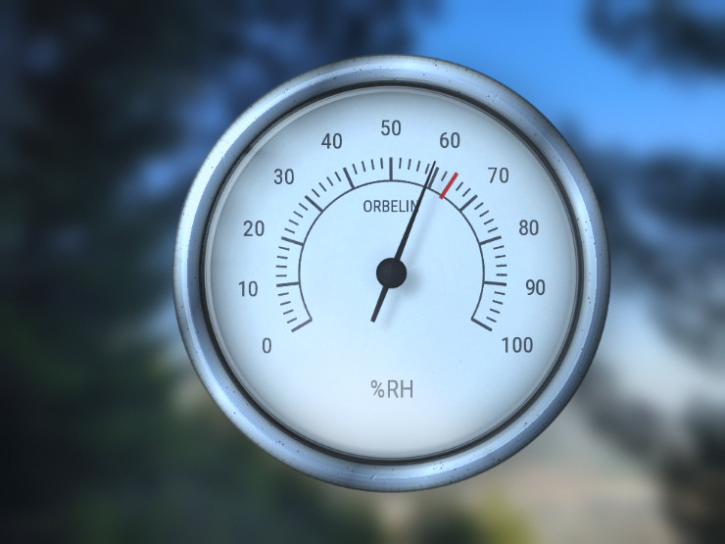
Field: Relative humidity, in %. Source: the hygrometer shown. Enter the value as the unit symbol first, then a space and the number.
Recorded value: % 59
